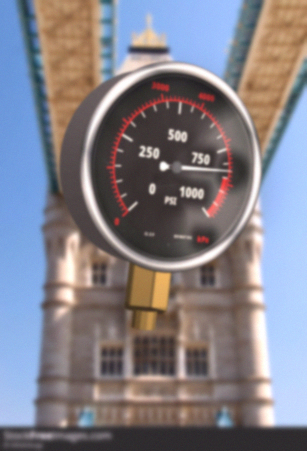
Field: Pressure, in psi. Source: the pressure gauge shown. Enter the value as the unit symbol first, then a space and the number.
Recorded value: psi 825
